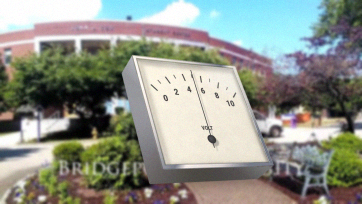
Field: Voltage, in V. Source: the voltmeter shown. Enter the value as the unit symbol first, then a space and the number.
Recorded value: V 5
